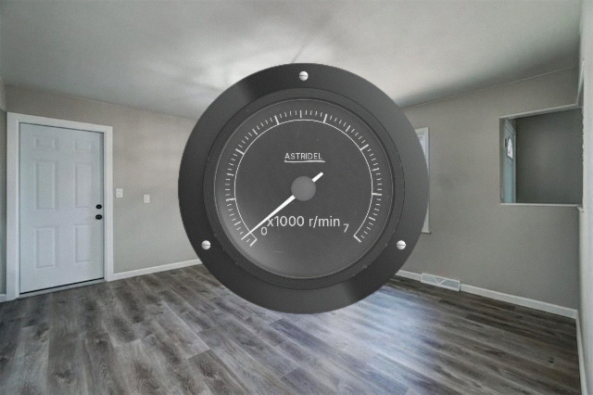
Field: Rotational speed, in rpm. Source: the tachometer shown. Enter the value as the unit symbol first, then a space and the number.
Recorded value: rpm 200
